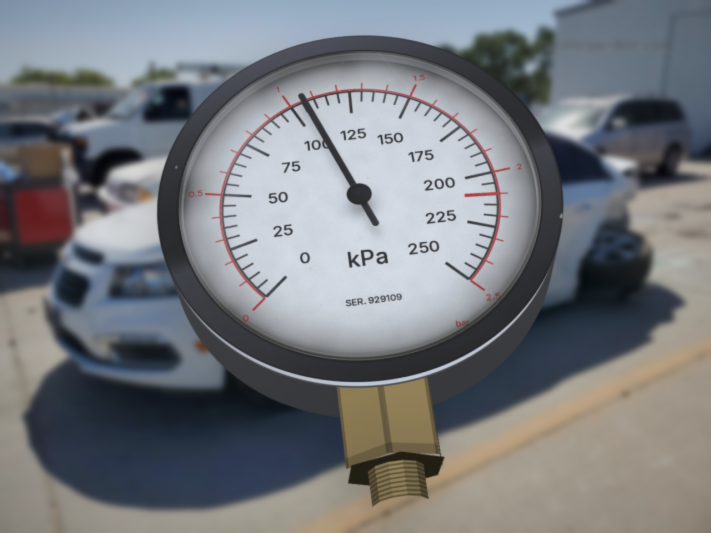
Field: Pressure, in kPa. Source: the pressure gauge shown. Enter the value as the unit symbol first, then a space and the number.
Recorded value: kPa 105
